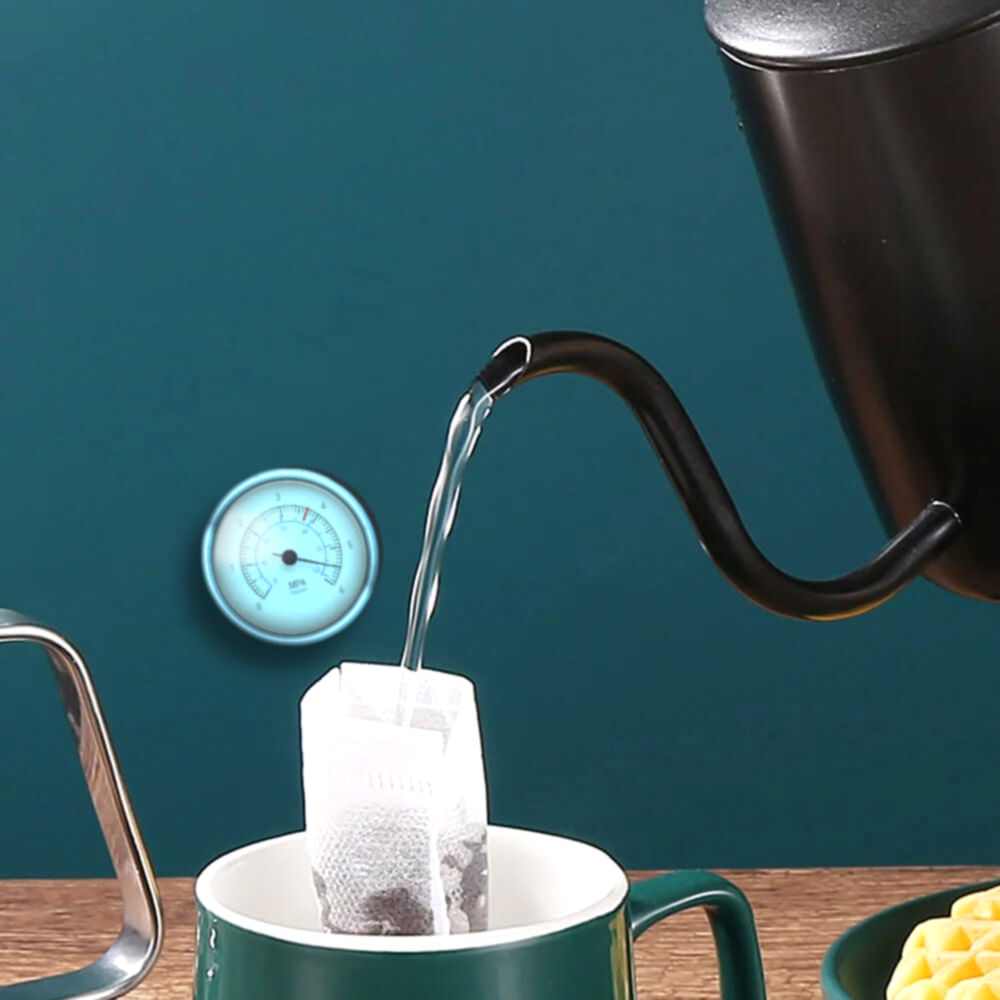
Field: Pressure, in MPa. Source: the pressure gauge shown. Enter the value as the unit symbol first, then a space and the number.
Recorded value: MPa 5.5
